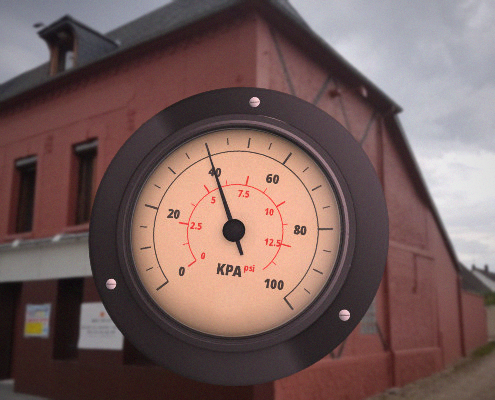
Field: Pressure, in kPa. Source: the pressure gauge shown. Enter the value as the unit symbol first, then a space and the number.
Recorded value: kPa 40
